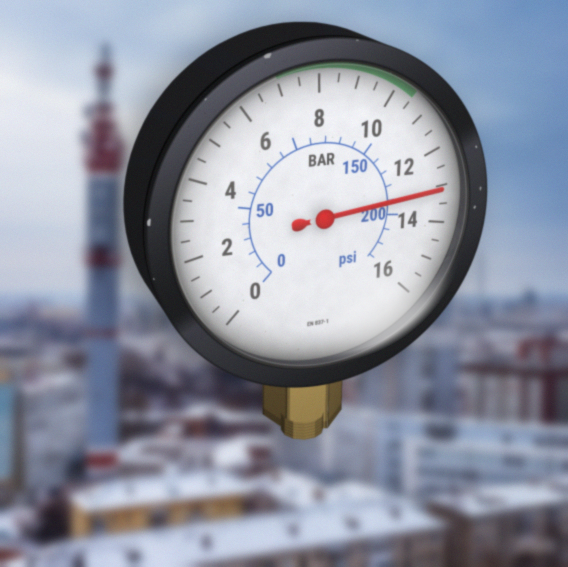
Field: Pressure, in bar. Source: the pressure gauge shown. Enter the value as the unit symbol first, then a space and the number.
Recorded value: bar 13
